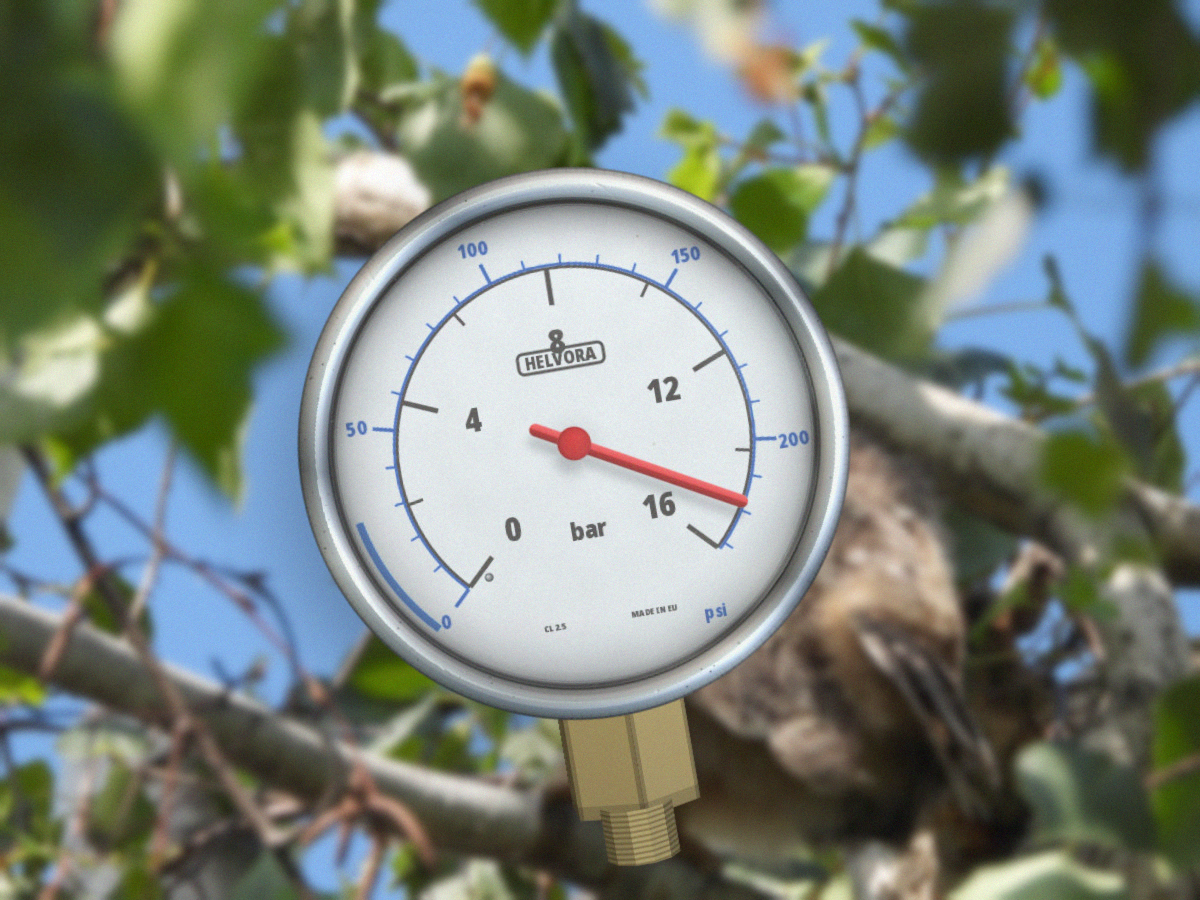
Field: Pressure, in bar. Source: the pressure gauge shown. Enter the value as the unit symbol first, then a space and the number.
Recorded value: bar 15
